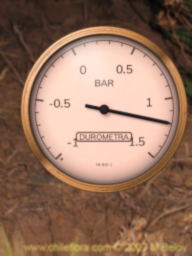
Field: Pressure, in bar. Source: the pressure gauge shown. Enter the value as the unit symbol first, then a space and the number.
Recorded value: bar 1.2
